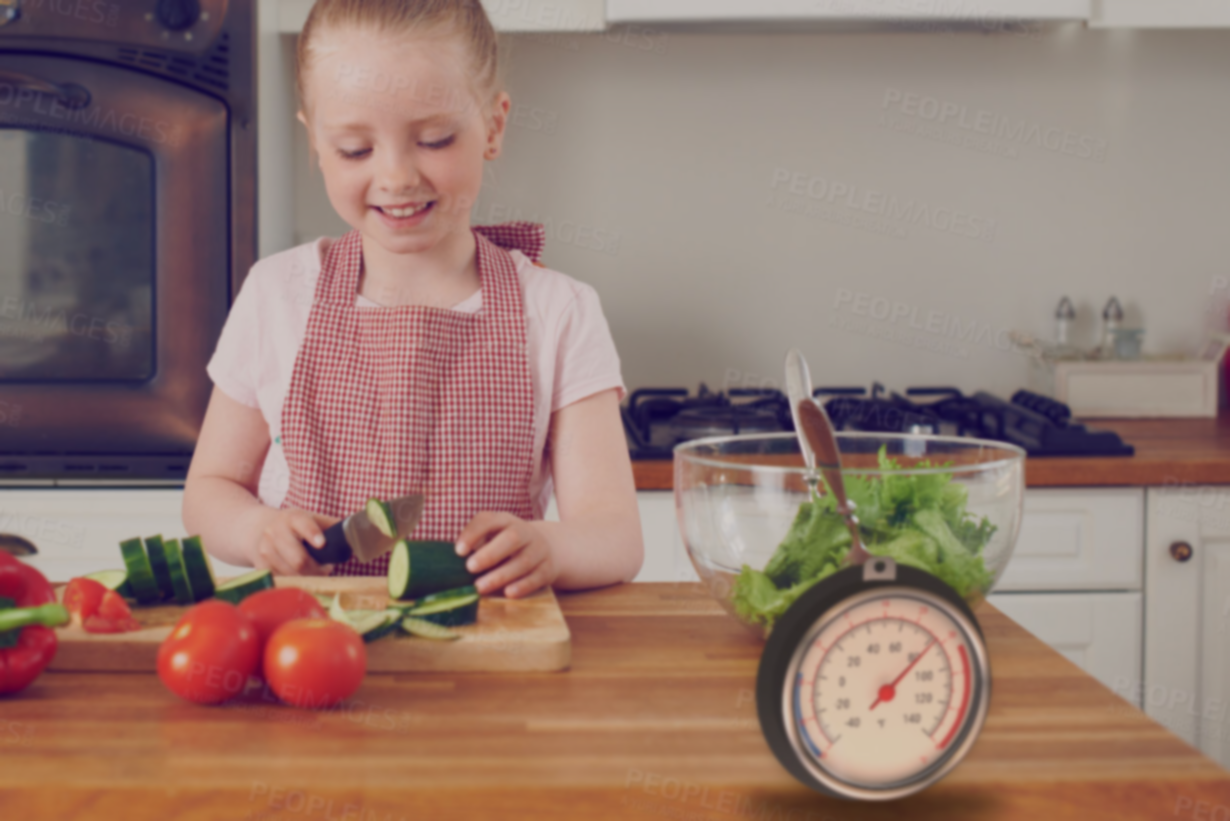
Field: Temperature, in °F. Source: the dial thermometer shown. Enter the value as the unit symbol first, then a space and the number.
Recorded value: °F 80
